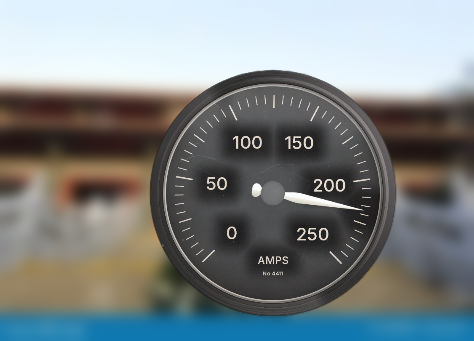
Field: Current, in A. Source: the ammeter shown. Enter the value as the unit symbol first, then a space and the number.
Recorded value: A 217.5
